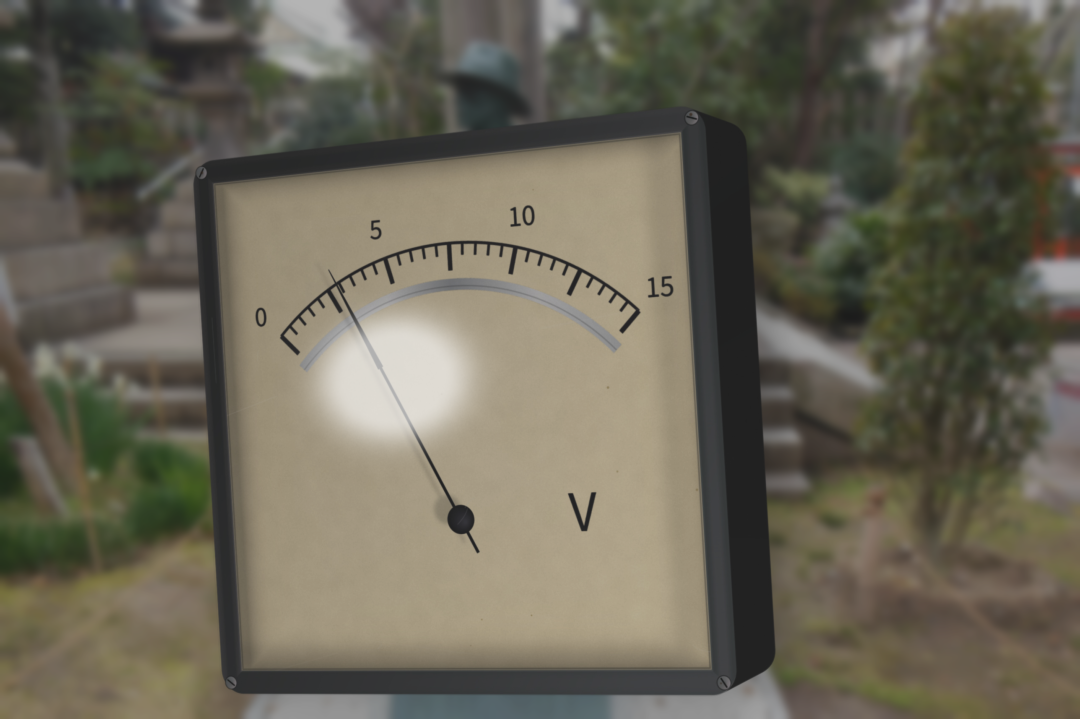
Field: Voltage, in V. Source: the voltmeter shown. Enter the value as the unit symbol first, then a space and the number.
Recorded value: V 3
